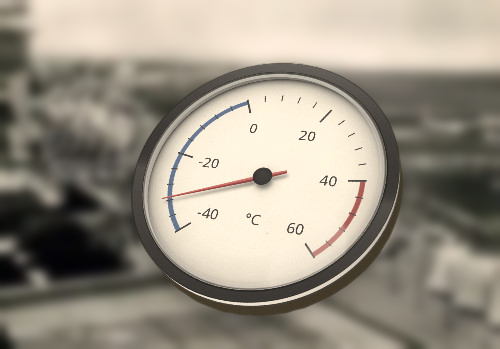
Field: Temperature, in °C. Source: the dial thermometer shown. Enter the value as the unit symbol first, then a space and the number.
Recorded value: °C -32
